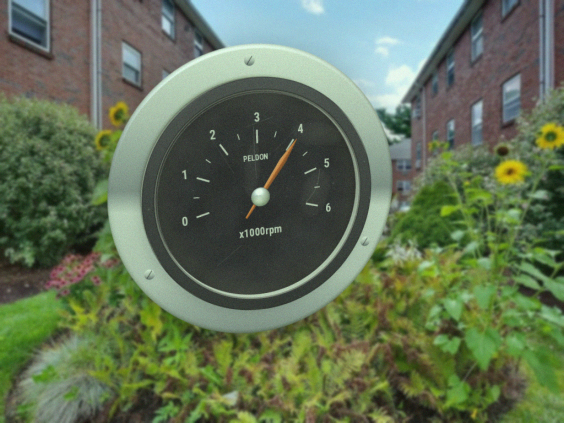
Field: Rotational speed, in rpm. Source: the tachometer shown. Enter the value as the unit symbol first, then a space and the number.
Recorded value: rpm 4000
